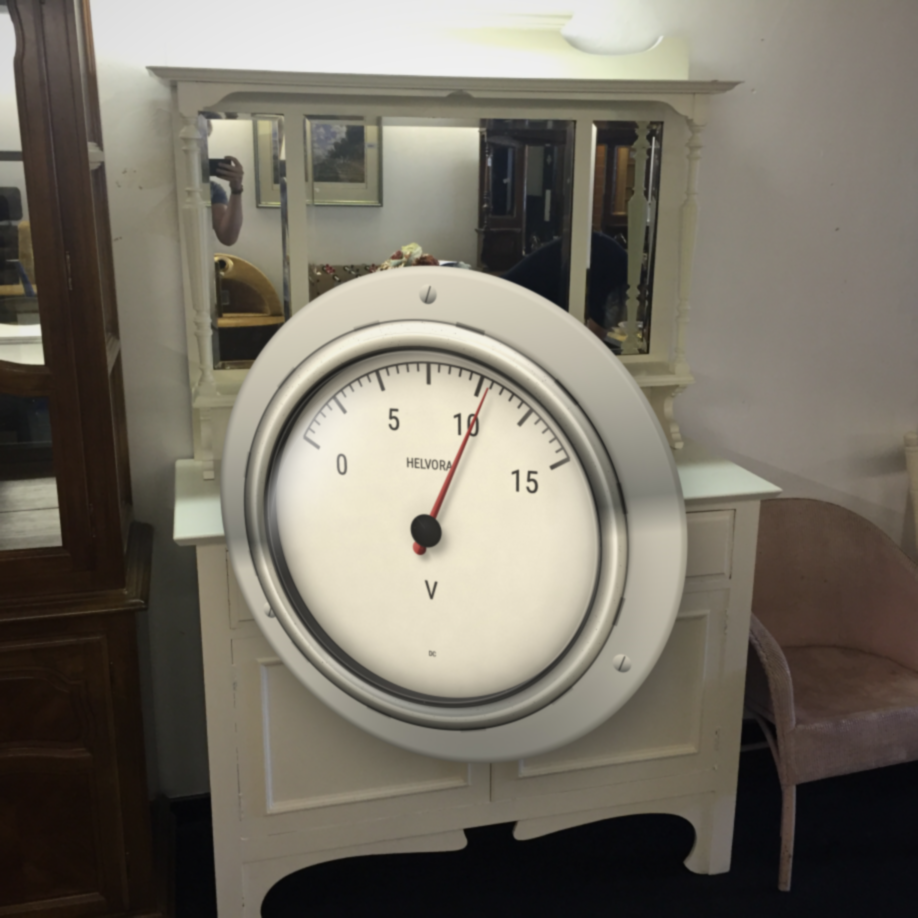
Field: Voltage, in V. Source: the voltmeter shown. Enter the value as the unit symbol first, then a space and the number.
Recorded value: V 10.5
